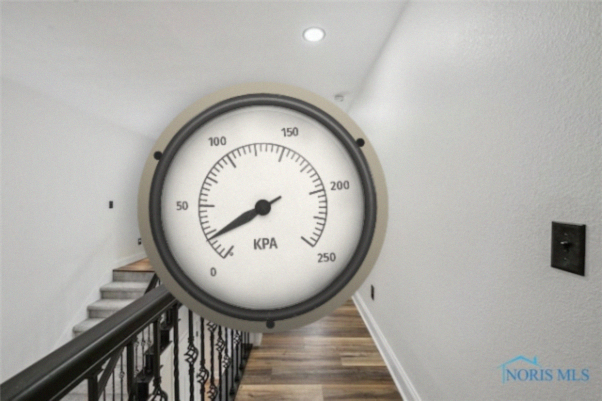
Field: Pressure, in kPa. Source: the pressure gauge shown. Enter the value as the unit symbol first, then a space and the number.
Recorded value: kPa 20
